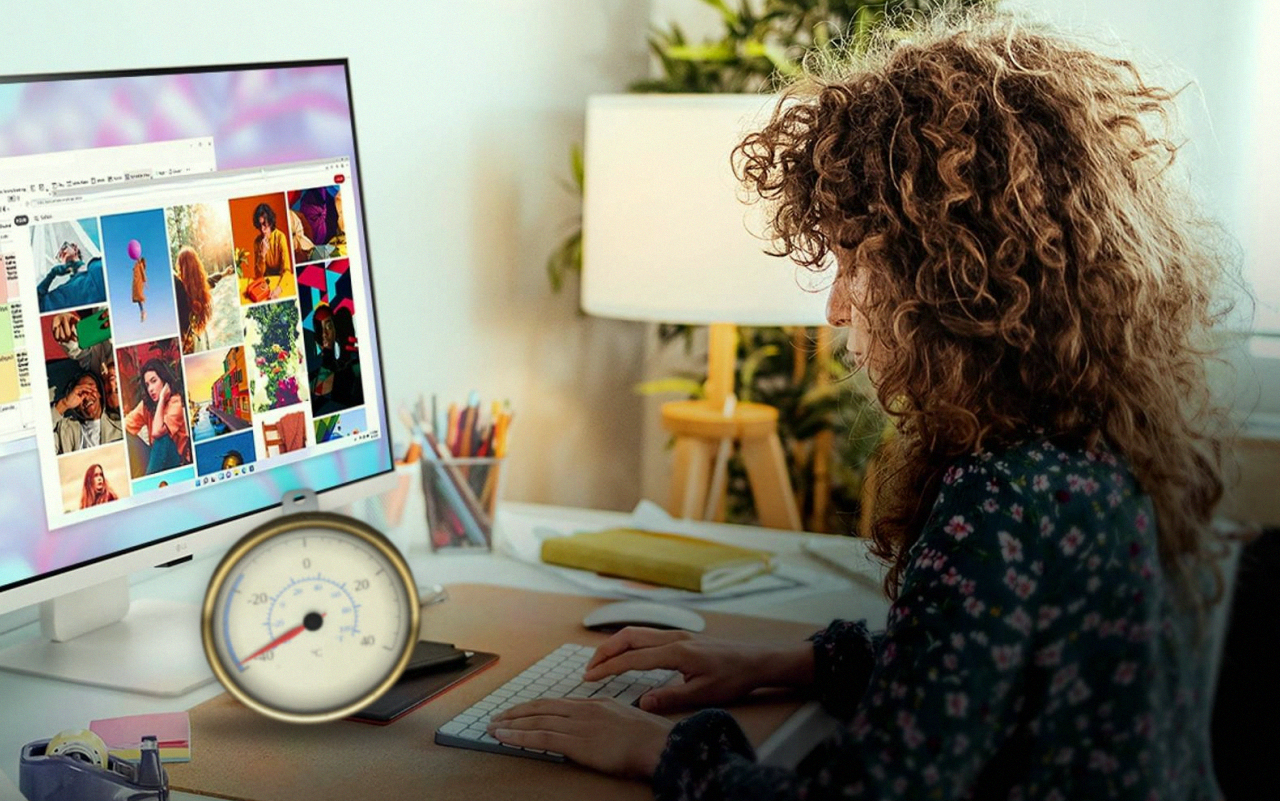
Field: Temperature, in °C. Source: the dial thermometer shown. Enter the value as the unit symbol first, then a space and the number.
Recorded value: °C -38
